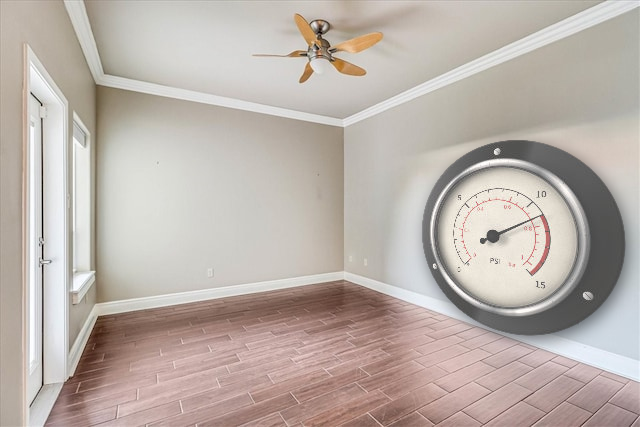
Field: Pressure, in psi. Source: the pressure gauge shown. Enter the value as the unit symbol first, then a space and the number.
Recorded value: psi 11
